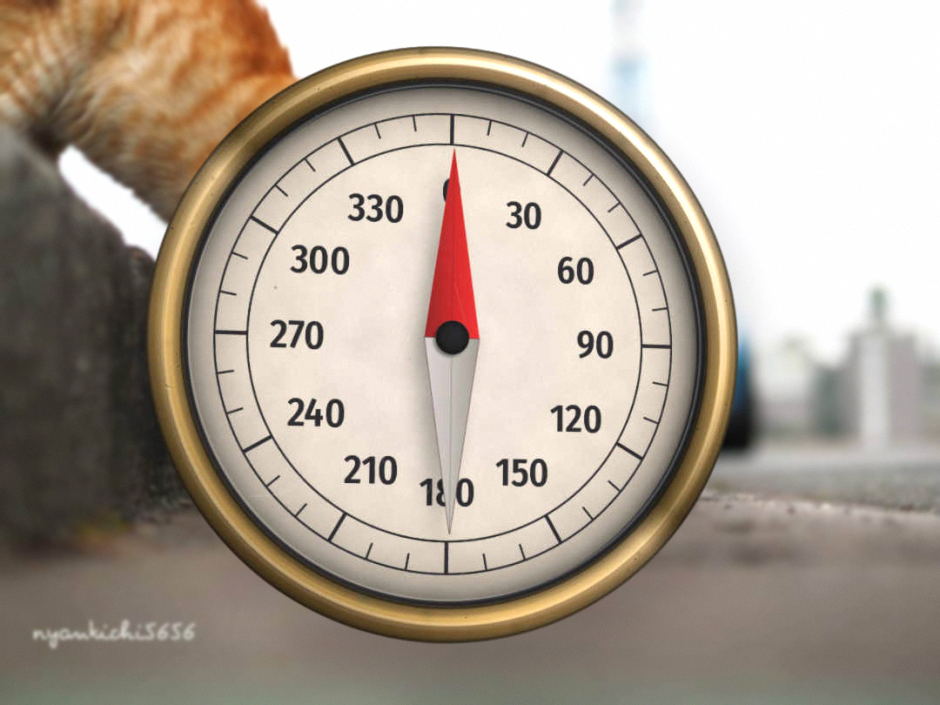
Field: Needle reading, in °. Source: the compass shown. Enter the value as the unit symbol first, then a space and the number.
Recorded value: ° 0
